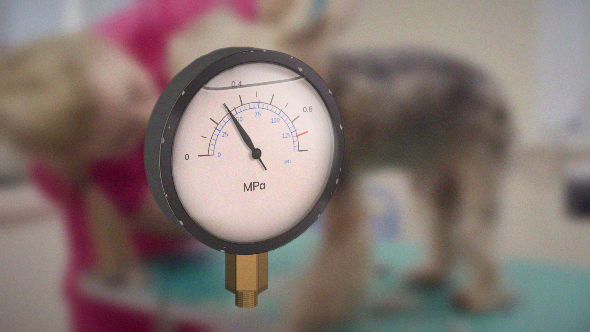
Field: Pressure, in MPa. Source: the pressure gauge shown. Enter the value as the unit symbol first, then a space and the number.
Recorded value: MPa 0.3
